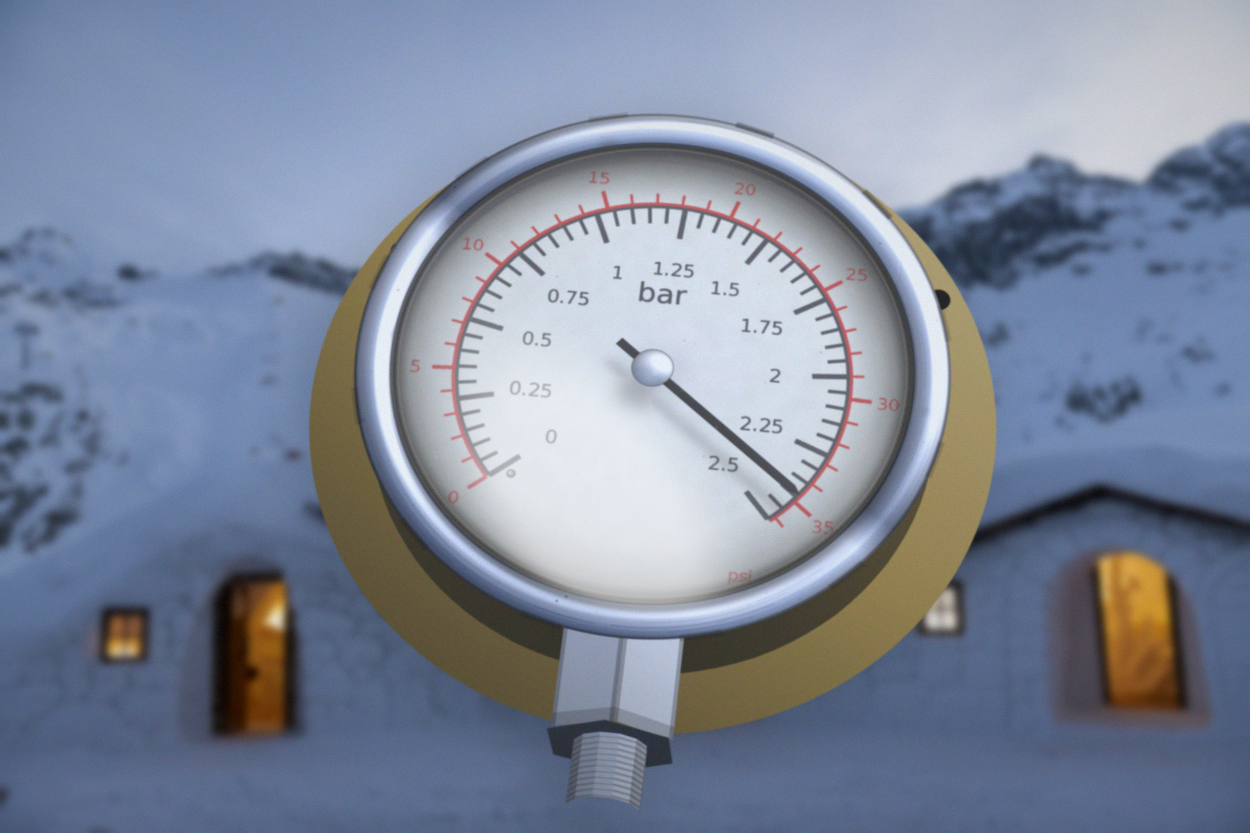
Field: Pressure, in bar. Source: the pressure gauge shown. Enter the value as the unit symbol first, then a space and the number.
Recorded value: bar 2.4
